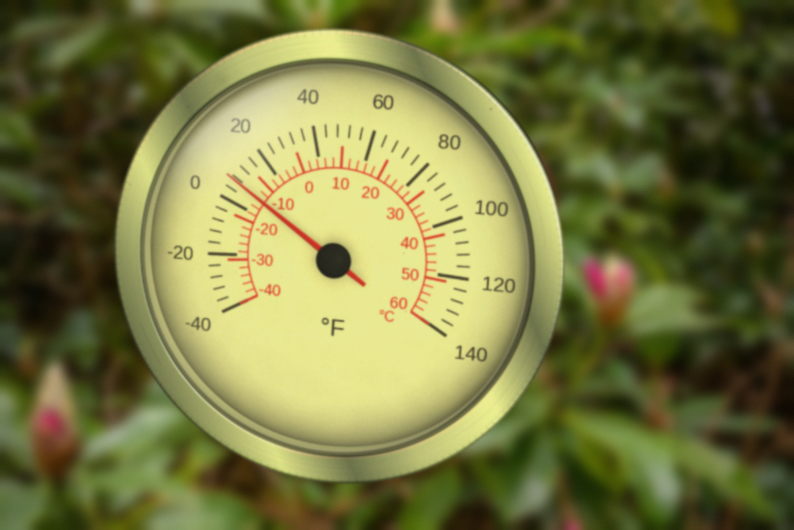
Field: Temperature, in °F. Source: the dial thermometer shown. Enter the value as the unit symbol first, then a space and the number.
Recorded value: °F 8
